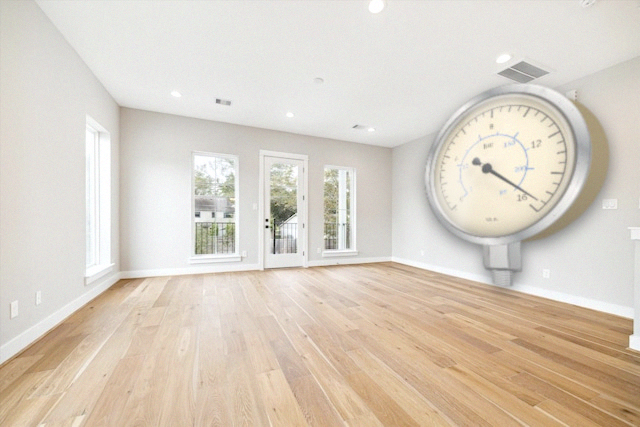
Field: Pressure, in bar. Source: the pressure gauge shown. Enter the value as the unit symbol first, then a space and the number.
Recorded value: bar 15.5
